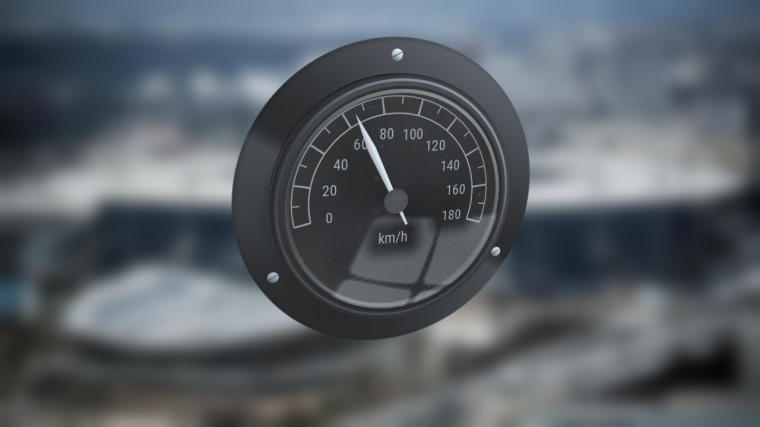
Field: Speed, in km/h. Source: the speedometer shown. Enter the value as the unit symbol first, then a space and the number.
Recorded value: km/h 65
